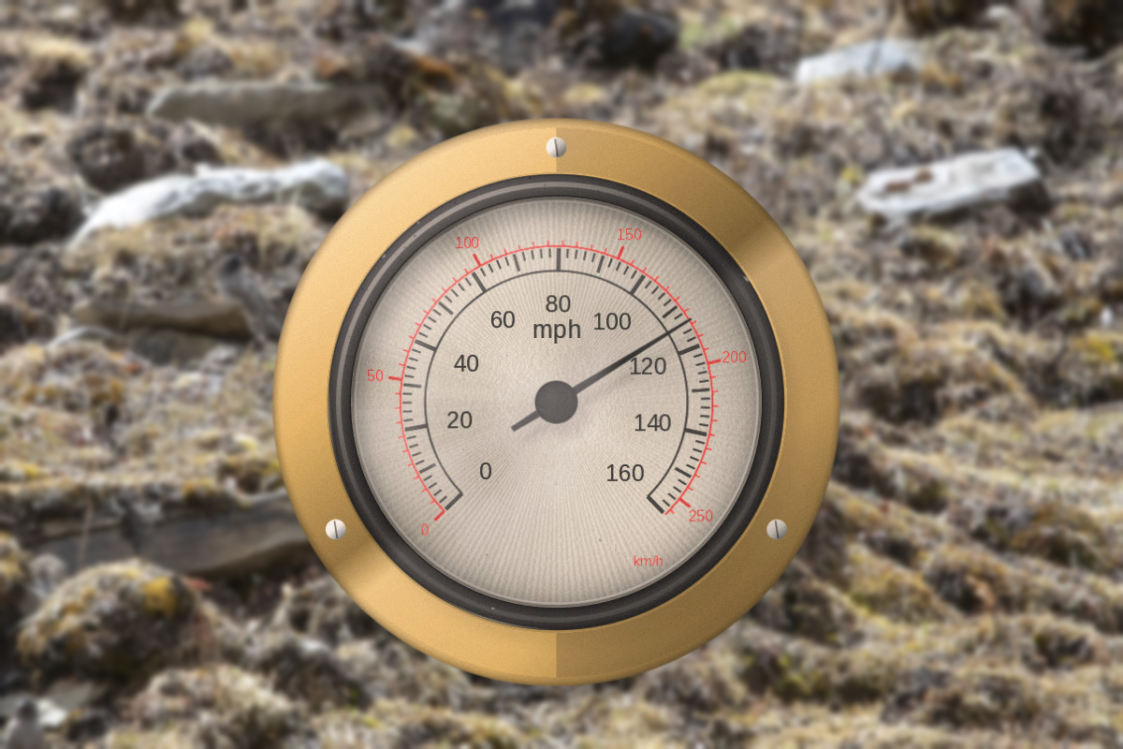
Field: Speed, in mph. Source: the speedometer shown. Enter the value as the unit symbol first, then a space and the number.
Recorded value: mph 114
